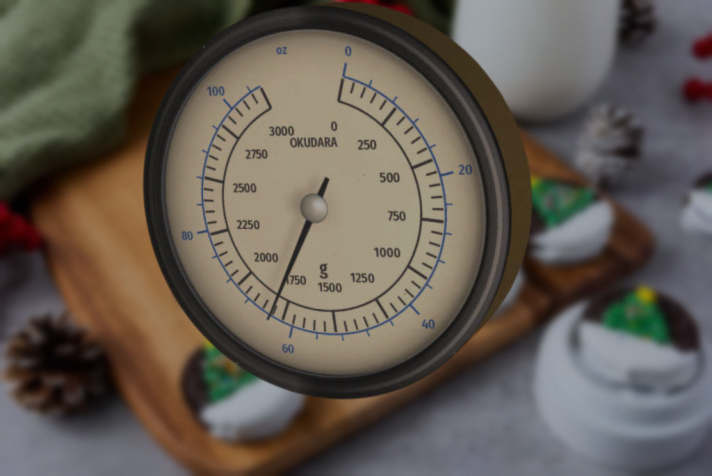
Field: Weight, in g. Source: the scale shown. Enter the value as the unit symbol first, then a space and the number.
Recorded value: g 1800
